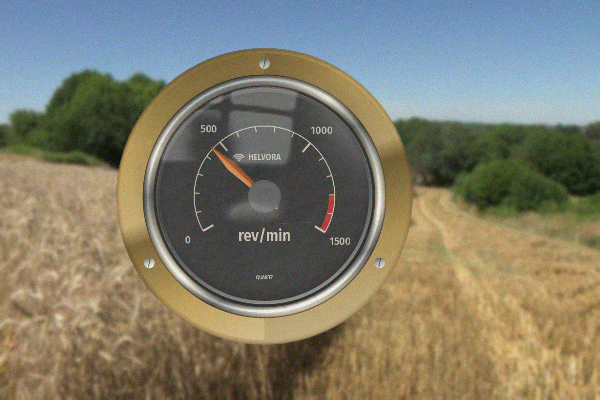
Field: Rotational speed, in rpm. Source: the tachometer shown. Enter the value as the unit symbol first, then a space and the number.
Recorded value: rpm 450
